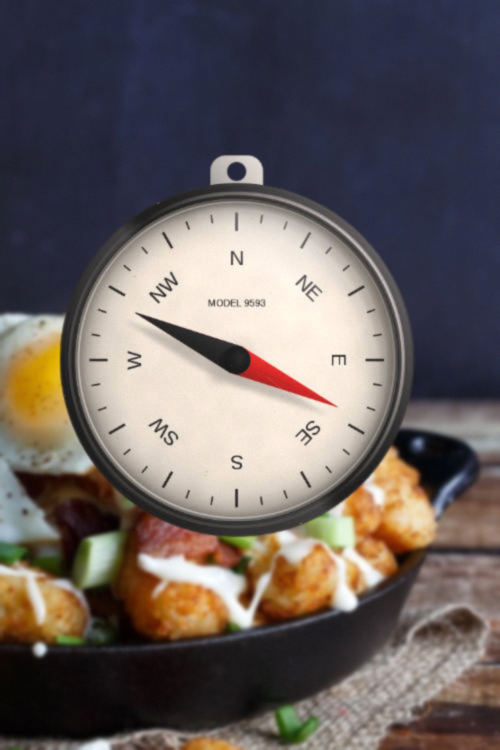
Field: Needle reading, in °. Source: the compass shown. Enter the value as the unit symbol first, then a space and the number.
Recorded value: ° 115
